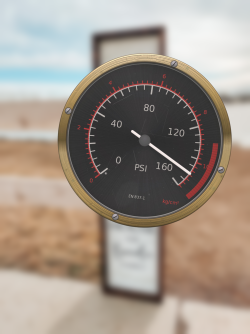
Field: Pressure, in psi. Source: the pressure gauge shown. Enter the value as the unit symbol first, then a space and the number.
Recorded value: psi 150
